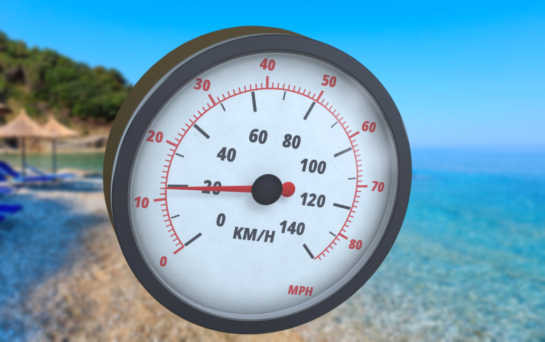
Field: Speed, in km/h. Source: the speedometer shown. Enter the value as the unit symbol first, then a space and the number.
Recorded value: km/h 20
